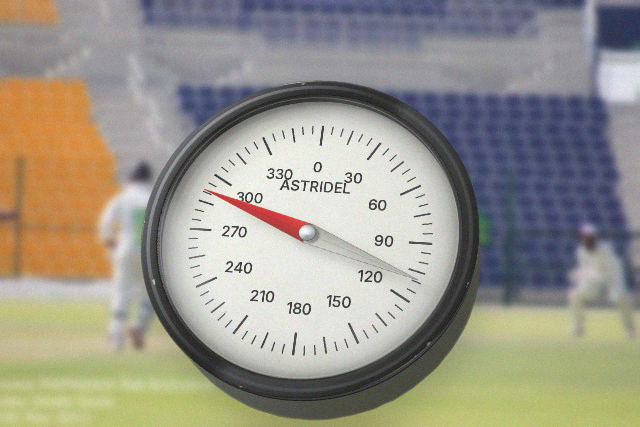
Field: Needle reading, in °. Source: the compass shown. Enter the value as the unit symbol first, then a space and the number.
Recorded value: ° 290
